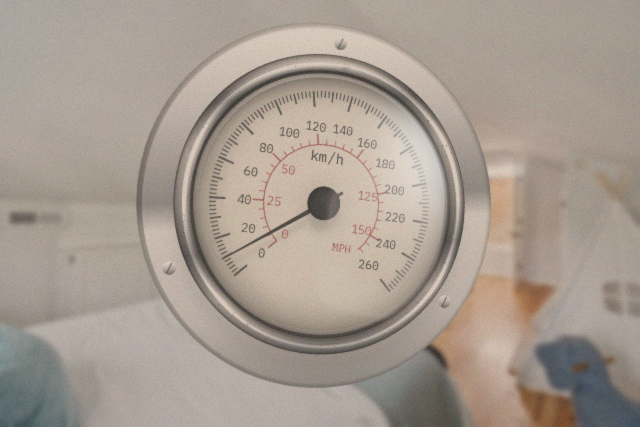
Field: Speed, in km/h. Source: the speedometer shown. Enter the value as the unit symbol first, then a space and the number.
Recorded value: km/h 10
